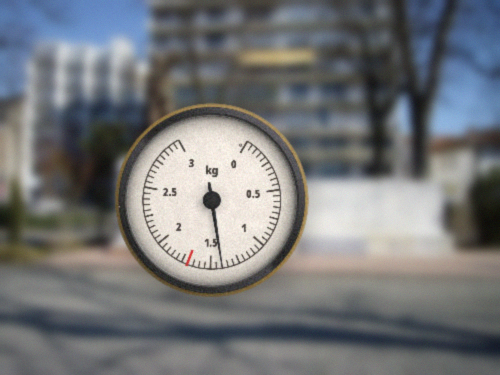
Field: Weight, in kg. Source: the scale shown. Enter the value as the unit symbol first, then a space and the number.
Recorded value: kg 1.4
